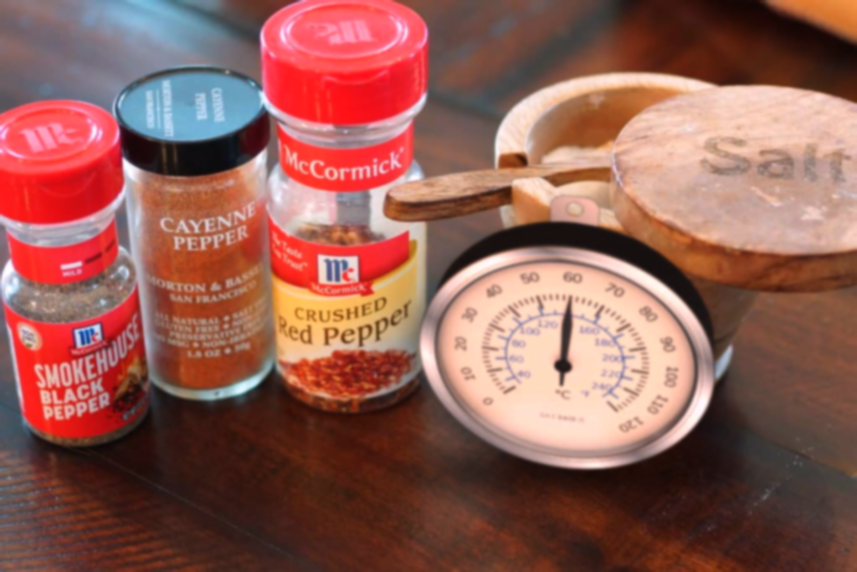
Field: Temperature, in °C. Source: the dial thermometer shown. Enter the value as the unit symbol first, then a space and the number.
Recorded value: °C 60
